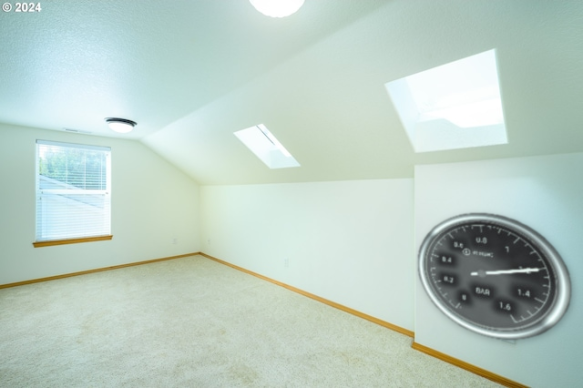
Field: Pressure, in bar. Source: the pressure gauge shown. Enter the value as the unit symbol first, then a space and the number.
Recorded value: bar 1.2
